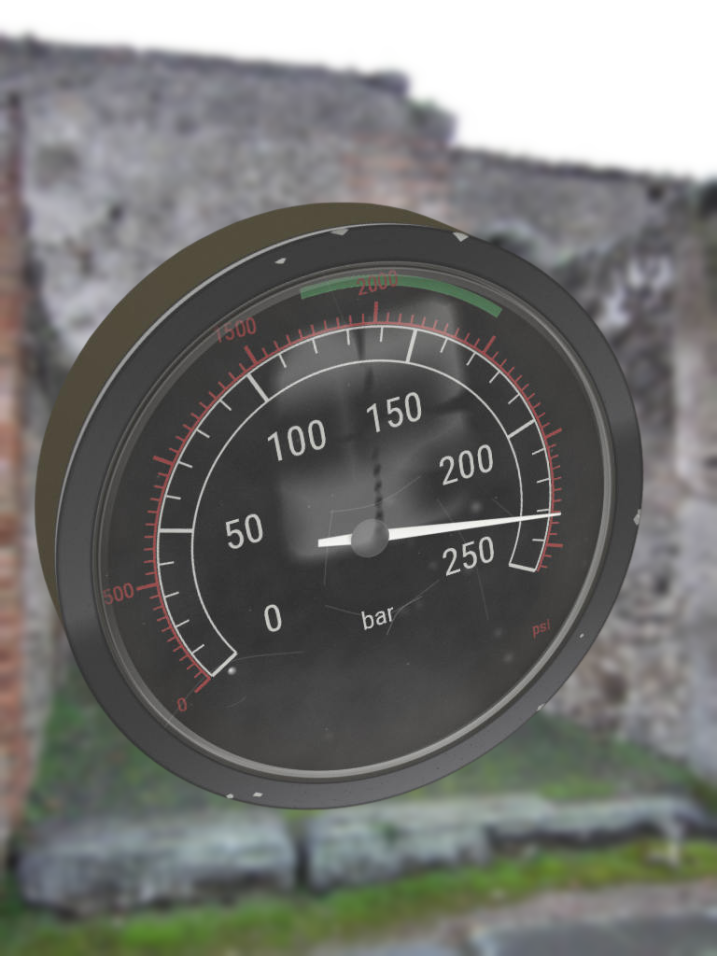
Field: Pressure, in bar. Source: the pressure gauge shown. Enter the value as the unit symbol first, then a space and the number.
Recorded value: bar 230
